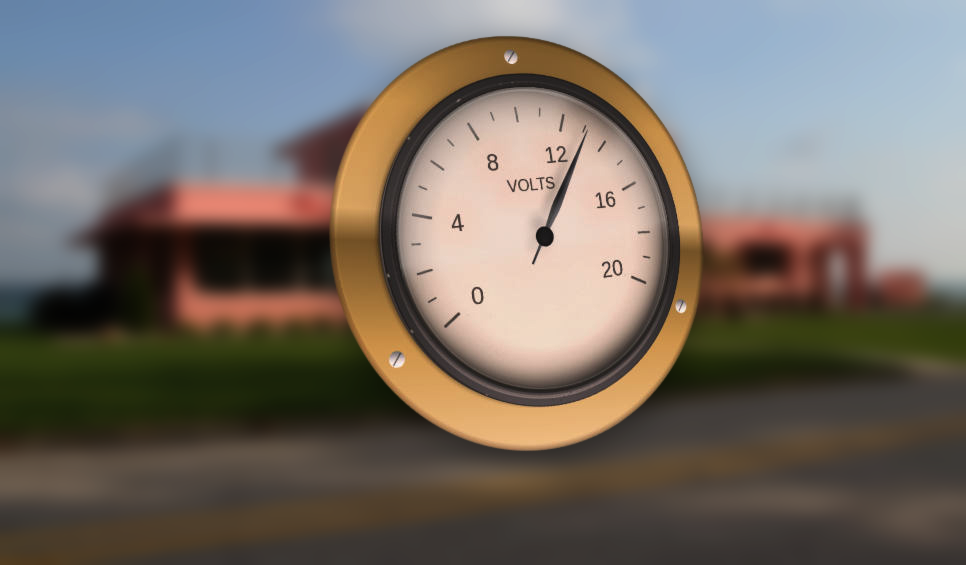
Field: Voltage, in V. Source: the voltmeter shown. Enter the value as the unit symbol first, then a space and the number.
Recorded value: V 13
